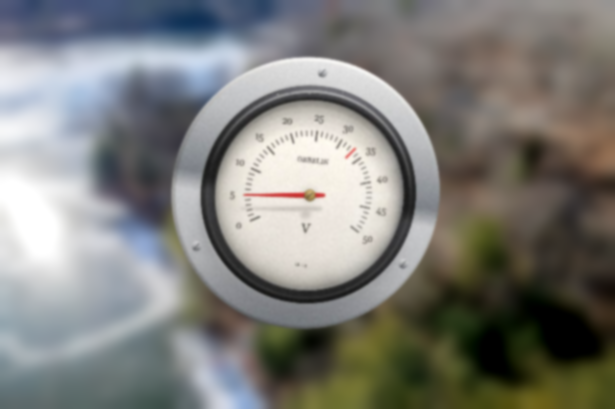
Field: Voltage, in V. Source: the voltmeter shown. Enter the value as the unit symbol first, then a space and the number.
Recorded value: V 5
